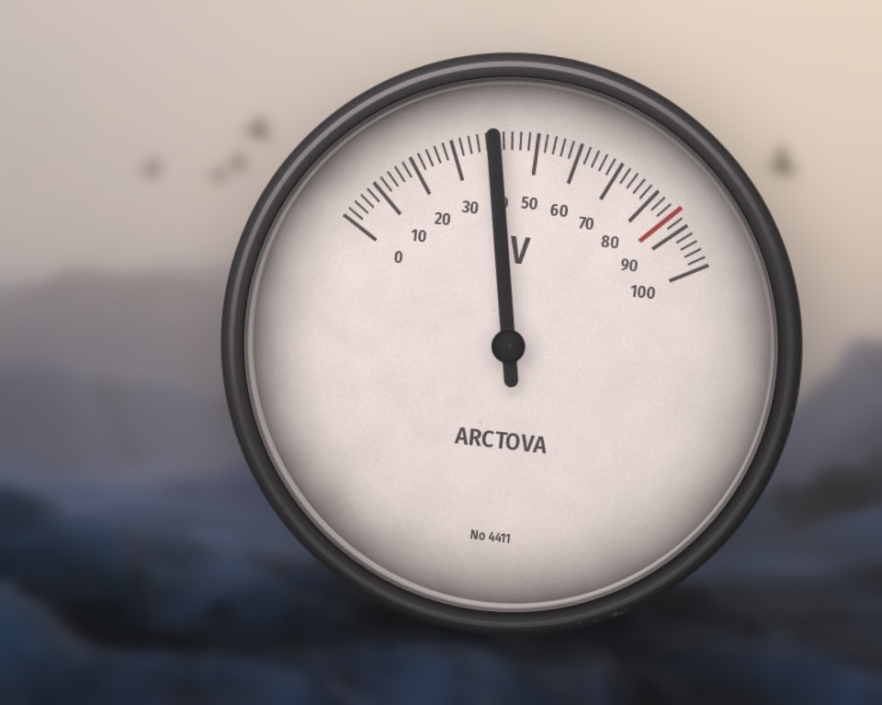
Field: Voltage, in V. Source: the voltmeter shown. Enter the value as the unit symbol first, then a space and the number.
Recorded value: V 40
